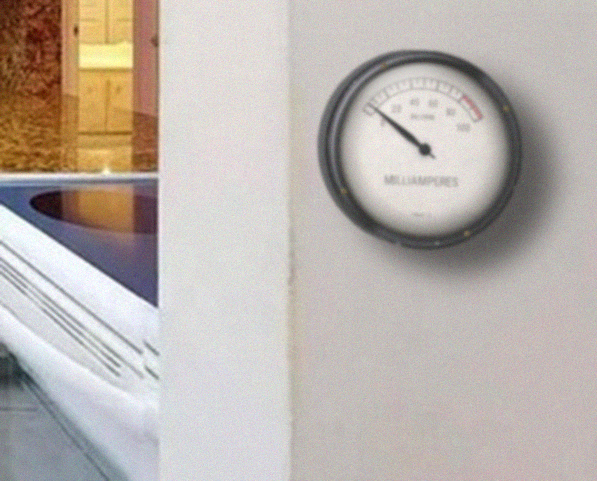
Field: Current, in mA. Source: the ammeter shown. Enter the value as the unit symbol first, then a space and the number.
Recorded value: mA 5
